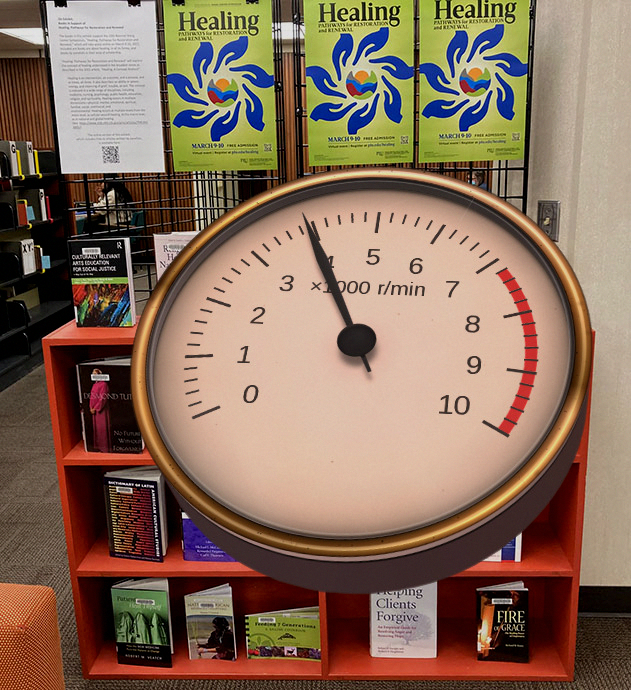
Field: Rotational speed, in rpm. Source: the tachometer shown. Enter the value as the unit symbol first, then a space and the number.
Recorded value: rpm 3900
